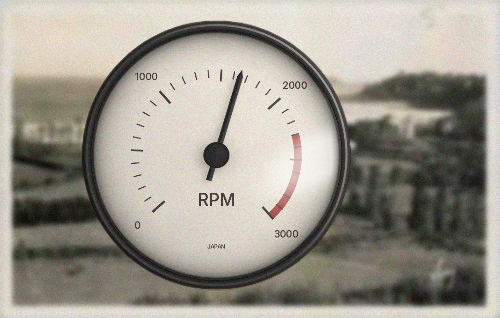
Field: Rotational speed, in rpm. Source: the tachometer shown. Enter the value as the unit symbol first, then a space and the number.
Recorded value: rpm 1650
